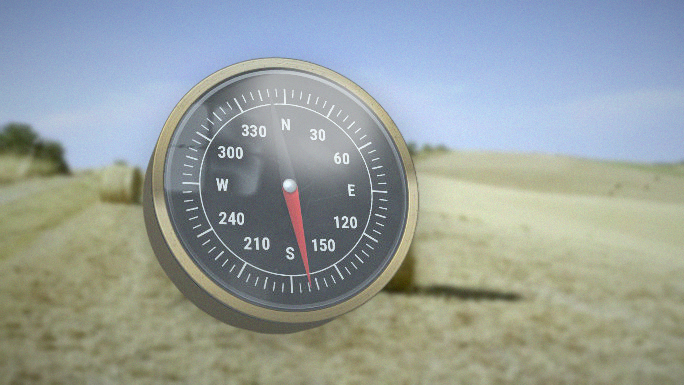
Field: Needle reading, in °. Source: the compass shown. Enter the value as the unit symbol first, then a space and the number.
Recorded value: ° 170
